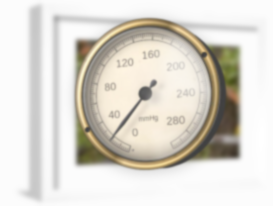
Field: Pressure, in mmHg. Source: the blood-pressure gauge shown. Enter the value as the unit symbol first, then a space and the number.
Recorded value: mmHg 20
